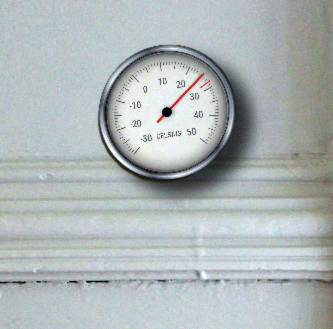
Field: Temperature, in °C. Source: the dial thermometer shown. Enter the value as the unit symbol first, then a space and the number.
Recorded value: °C 25
